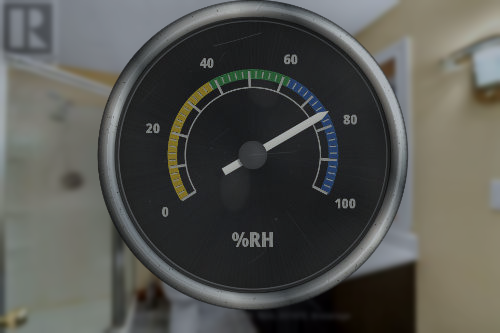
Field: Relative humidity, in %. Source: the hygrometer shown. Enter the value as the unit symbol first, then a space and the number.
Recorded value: % 76
